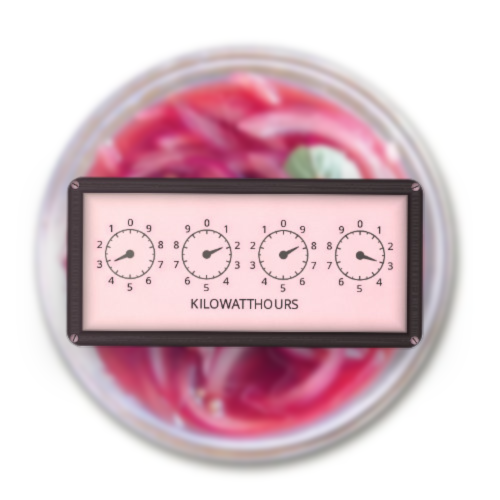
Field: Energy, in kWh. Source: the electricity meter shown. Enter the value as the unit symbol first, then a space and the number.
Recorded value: kWh 3183
